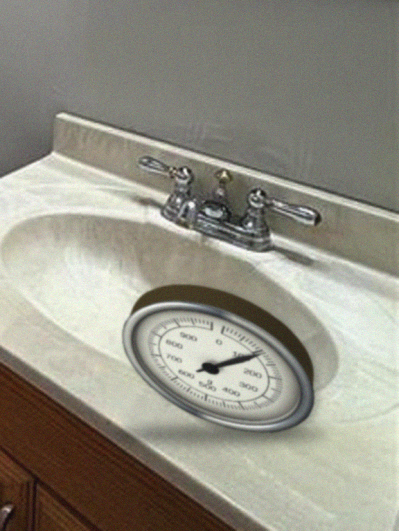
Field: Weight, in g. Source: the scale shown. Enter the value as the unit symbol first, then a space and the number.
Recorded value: g 100
